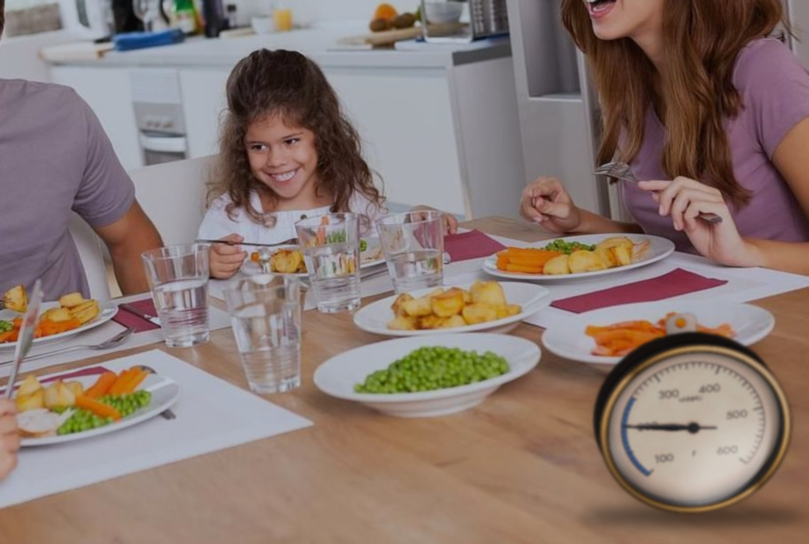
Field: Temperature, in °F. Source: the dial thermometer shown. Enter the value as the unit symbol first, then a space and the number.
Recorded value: °F 200
